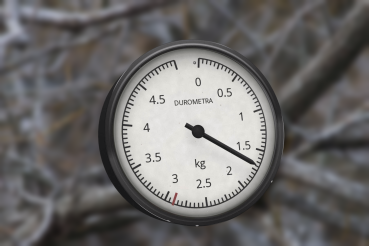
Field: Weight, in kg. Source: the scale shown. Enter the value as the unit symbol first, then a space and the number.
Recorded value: kg 1.7
